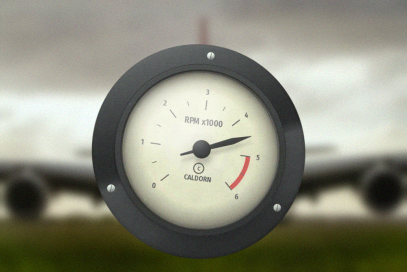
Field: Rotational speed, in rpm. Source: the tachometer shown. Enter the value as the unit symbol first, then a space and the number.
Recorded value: rpm 4500
